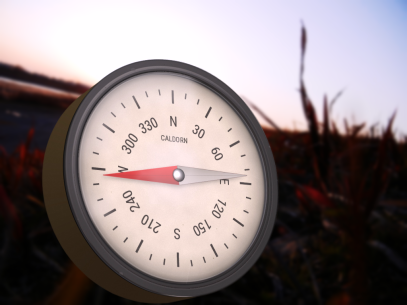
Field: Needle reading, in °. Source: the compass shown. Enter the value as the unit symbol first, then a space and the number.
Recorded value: ° 265
